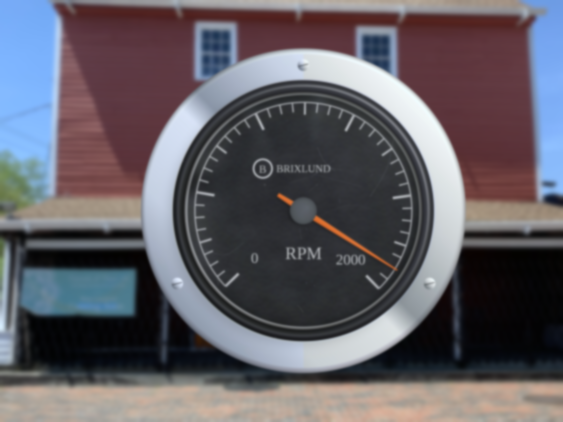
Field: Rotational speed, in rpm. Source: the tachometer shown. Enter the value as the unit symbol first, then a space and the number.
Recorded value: rpm 1900
